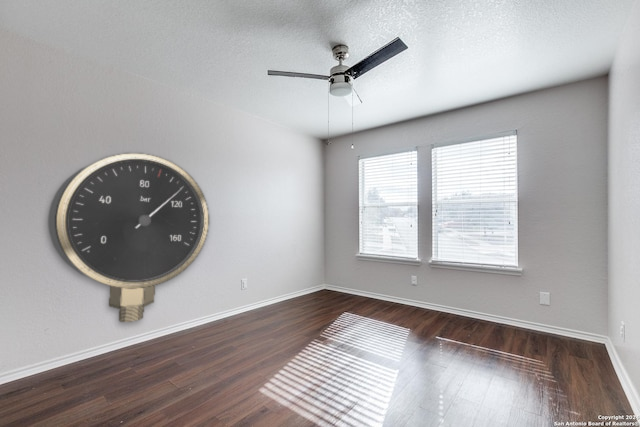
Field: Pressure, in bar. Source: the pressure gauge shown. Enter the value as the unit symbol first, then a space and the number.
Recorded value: bar 110
